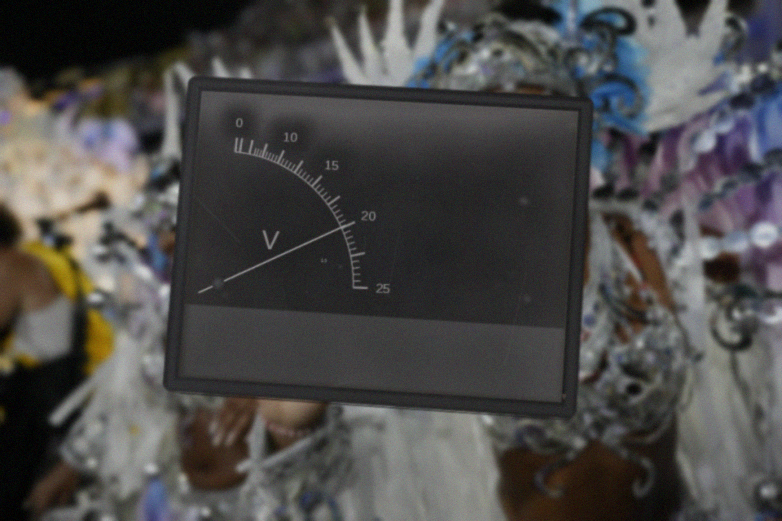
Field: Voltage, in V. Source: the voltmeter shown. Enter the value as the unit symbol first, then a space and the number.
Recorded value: V 20
